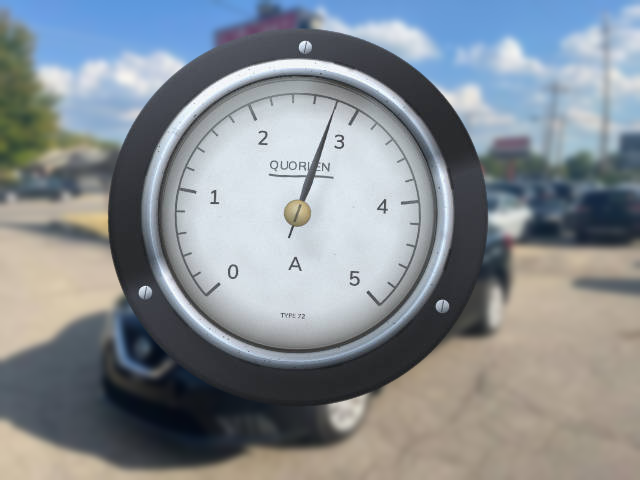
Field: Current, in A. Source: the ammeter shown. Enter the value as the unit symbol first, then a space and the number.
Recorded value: A 2.8
